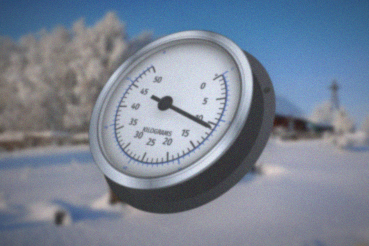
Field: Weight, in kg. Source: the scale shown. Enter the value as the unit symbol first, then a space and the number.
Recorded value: kg 11
